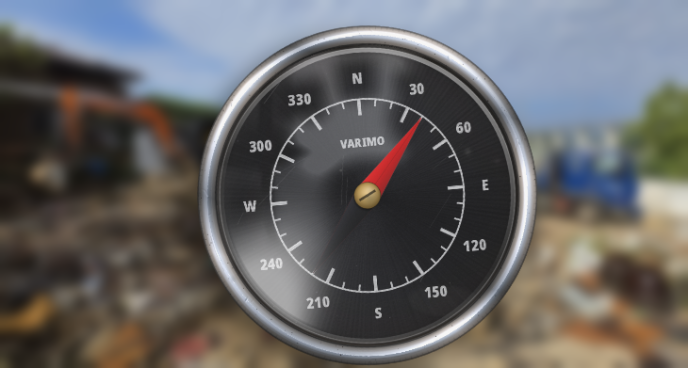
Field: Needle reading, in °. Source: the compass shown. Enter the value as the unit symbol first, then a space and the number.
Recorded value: ° 40
